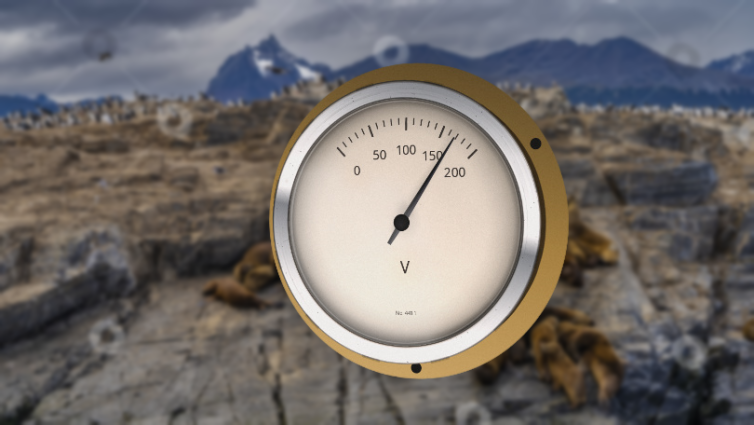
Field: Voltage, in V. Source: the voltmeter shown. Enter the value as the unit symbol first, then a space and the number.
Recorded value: V 170
